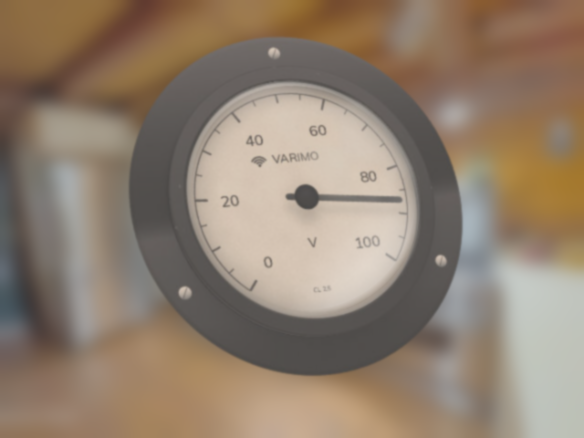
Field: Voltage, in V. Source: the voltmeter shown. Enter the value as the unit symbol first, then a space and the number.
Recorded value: V 87.5
